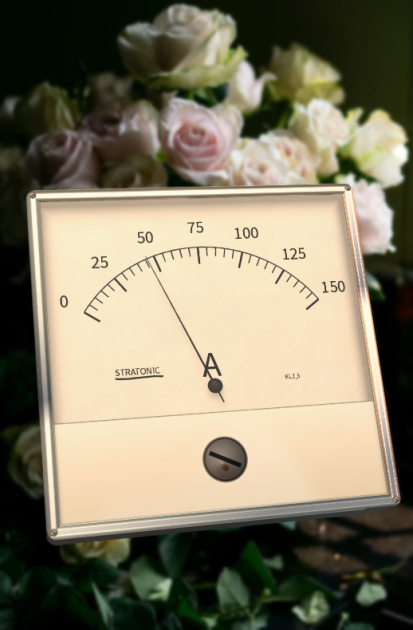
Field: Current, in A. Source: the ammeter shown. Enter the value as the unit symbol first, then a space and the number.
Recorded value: A 45
